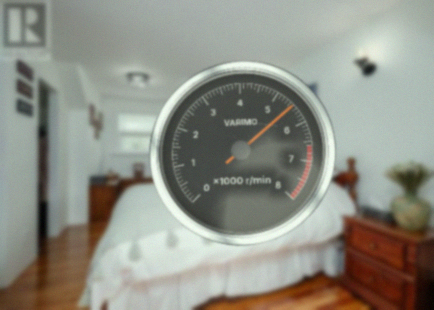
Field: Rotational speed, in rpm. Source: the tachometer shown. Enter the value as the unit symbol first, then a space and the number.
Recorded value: rpm 5500
